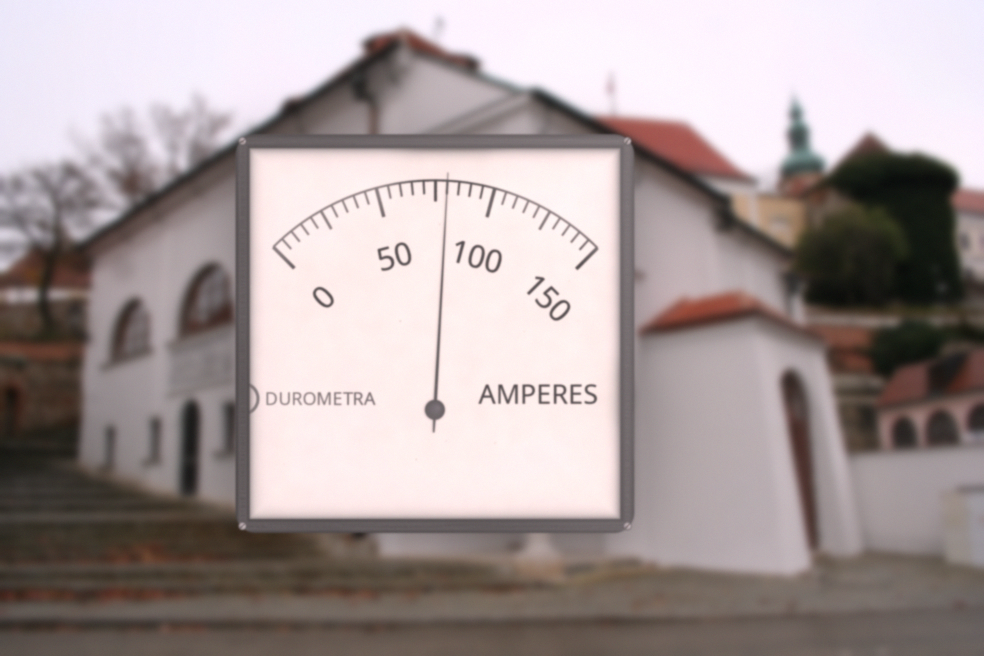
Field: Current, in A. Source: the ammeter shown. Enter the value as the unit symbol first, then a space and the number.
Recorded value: A 80
